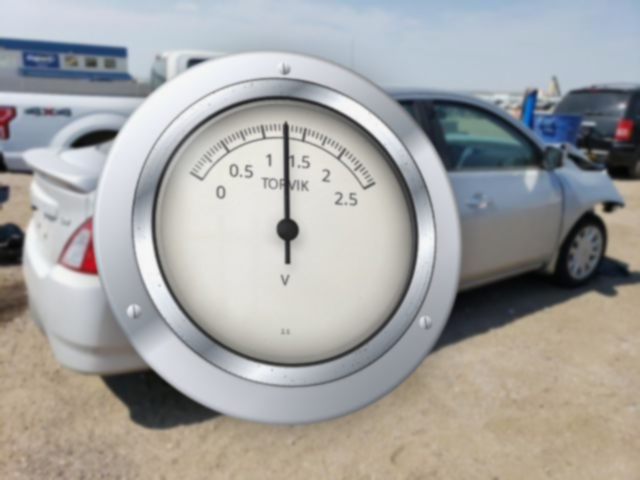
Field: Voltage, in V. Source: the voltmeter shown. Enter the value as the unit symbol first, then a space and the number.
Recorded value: V 1.25
